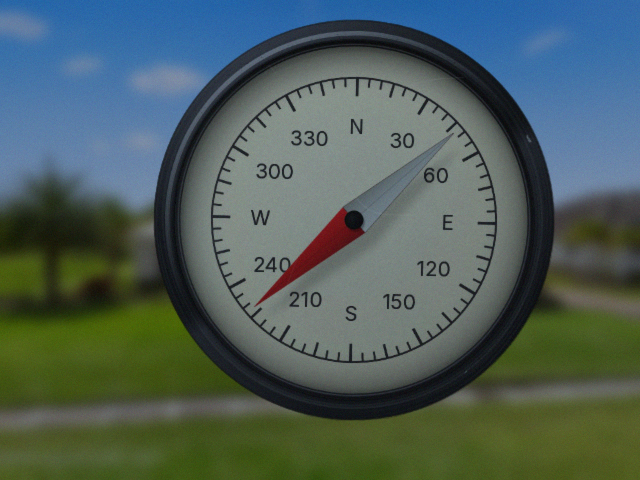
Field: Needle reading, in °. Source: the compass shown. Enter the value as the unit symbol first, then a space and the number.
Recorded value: ° 227.5
